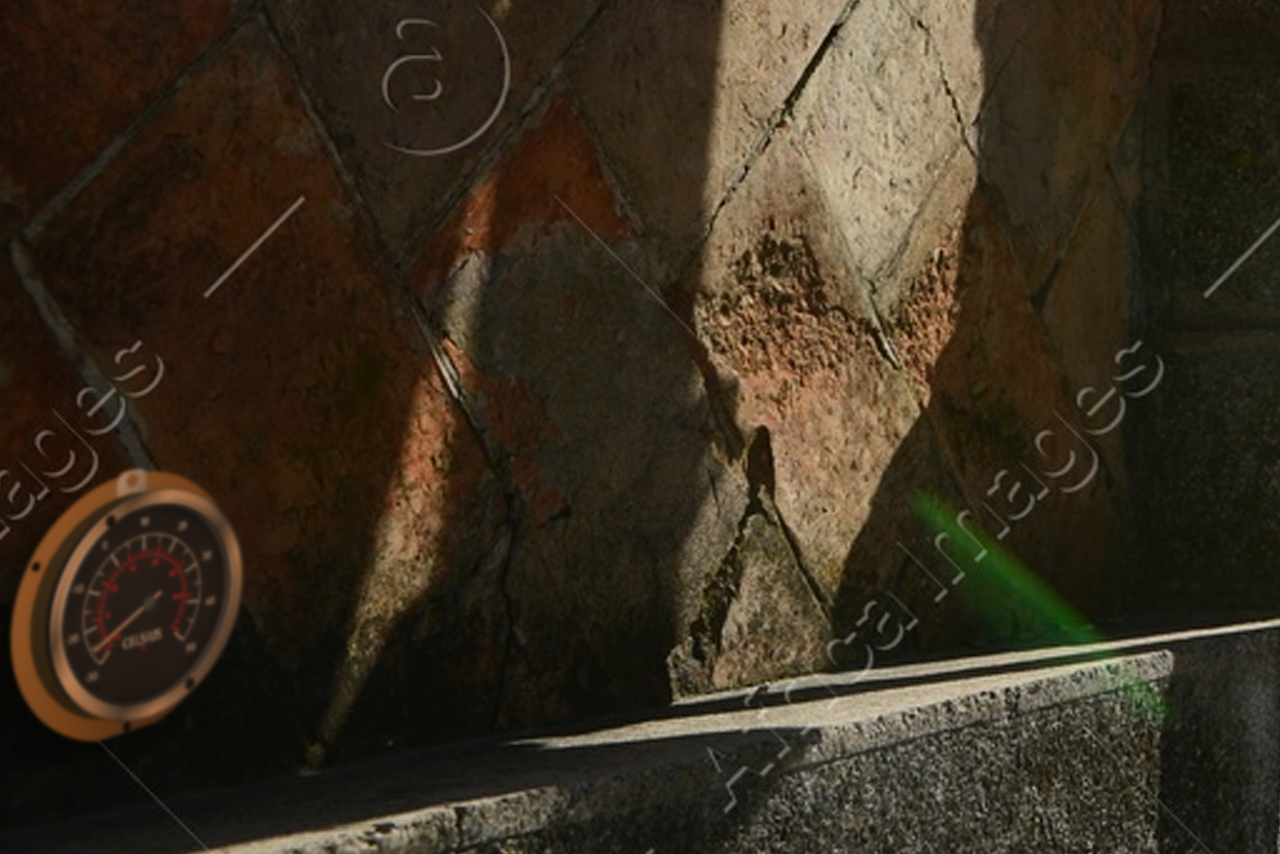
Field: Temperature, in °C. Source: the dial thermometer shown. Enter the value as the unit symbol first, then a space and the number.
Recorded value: °C -25
